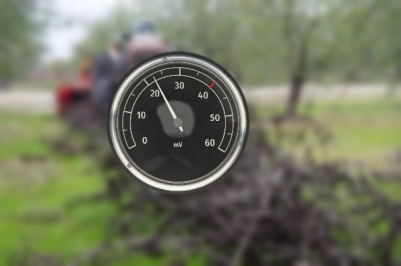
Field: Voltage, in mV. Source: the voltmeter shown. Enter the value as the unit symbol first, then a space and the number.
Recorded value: mV 22.5
